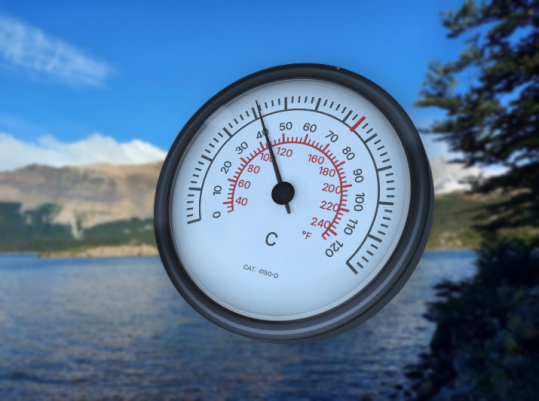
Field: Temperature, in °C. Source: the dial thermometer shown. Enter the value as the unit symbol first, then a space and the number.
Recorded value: °C 42
